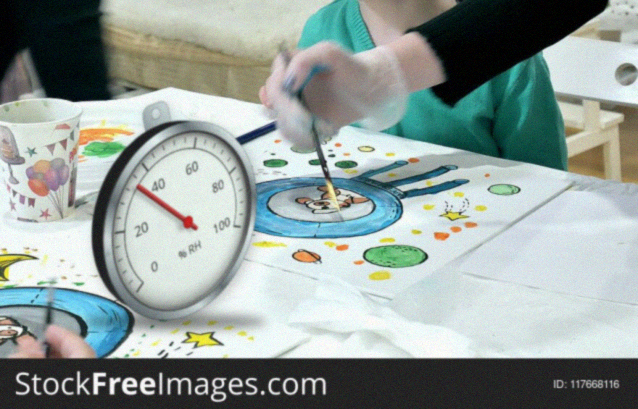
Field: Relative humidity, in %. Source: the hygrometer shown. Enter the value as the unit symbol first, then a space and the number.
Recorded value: % 34
